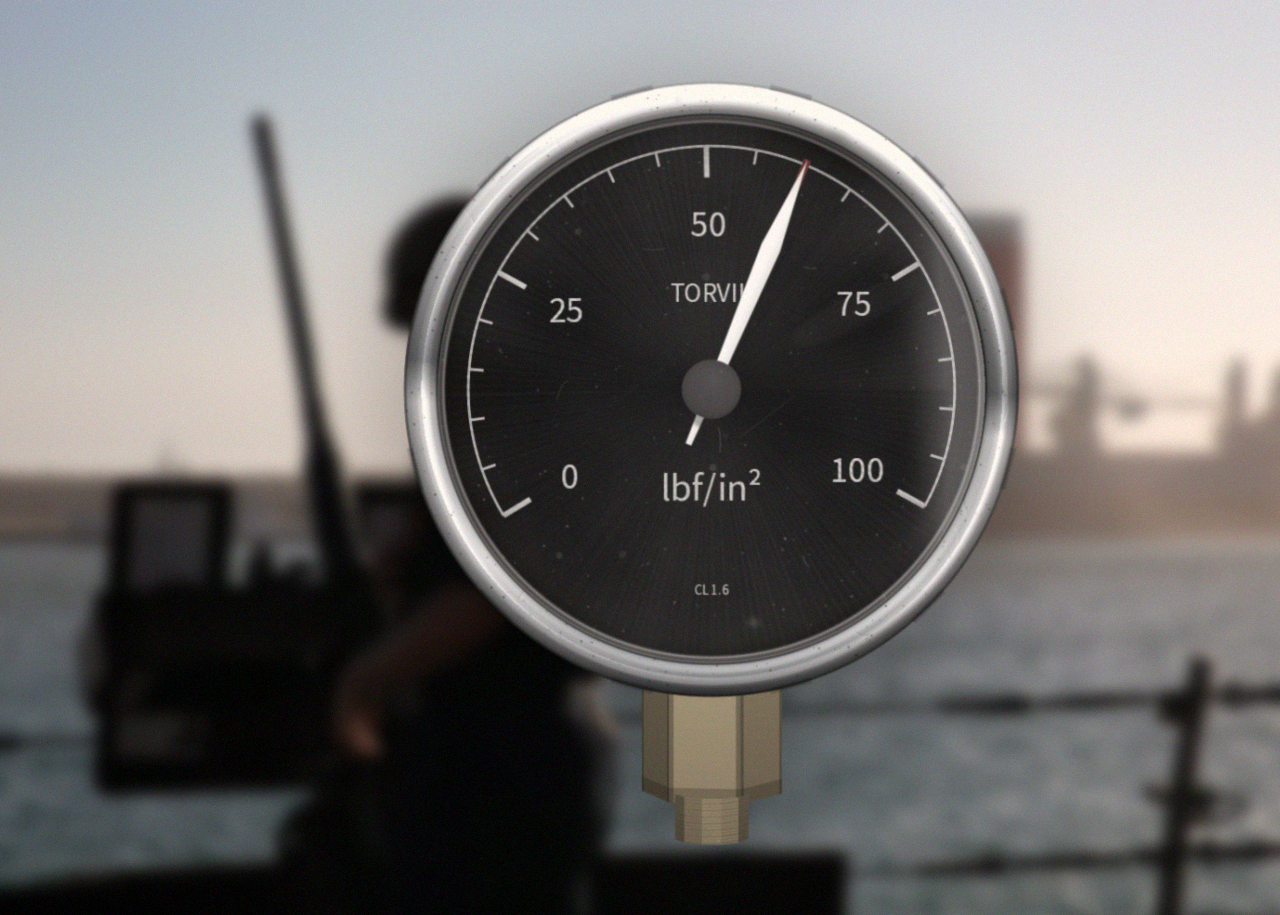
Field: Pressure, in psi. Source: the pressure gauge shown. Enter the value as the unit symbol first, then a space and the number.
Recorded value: psi 60
